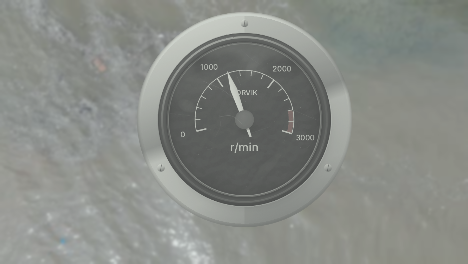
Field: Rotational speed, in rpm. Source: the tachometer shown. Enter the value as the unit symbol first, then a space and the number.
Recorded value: rpm 1200
